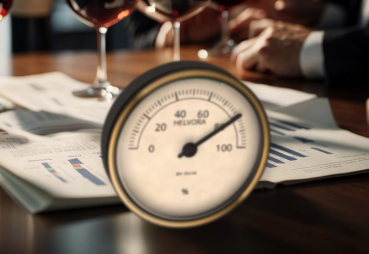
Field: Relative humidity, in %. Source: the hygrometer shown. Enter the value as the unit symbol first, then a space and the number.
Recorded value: % 80
